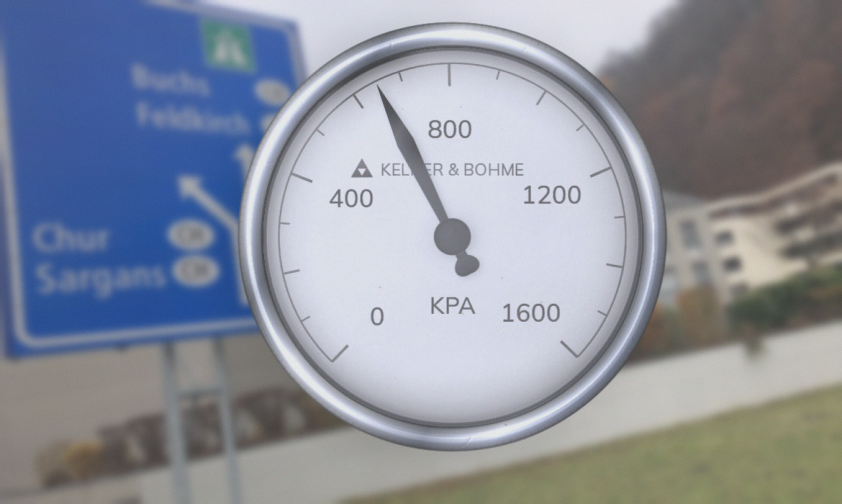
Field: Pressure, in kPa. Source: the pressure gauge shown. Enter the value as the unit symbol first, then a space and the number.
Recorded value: kPa 650
